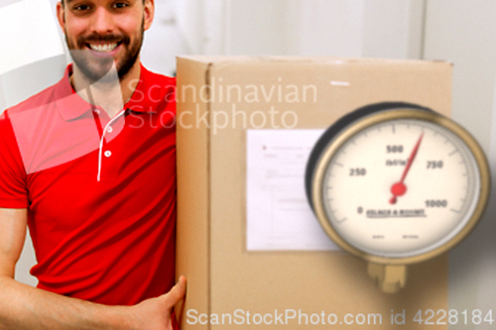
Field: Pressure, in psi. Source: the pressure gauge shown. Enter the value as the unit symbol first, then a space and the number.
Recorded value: psi 600
